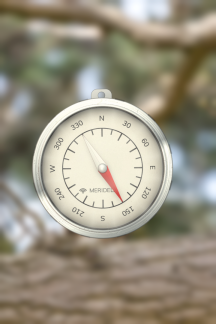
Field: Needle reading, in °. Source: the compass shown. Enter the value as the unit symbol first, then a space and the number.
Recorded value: ° 150
